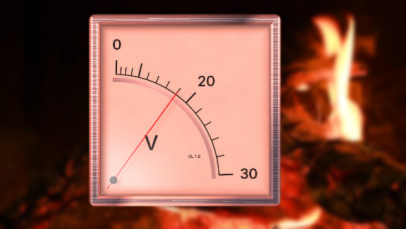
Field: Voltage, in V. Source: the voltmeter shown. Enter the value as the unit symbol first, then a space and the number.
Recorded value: V 18
